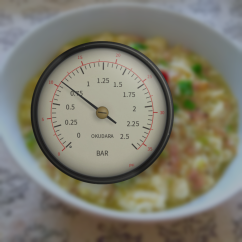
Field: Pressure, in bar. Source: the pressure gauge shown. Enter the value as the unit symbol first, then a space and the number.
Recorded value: bar 0.75
